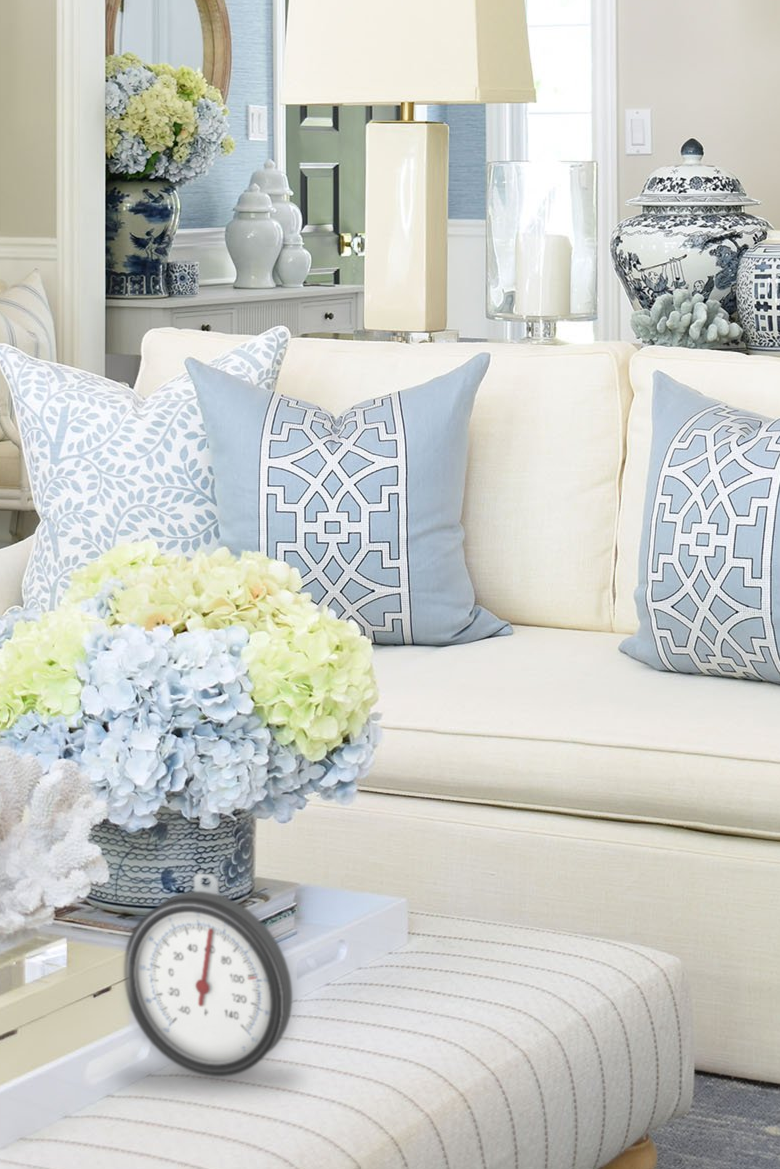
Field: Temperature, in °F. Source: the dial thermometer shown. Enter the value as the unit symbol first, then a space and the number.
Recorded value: °F 60
